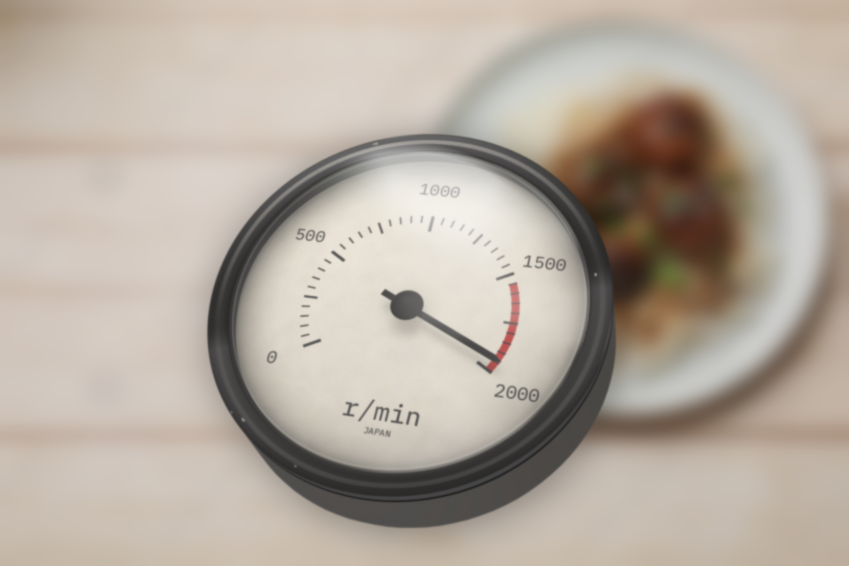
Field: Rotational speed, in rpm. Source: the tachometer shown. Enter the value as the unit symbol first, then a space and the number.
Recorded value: rpm 1950
